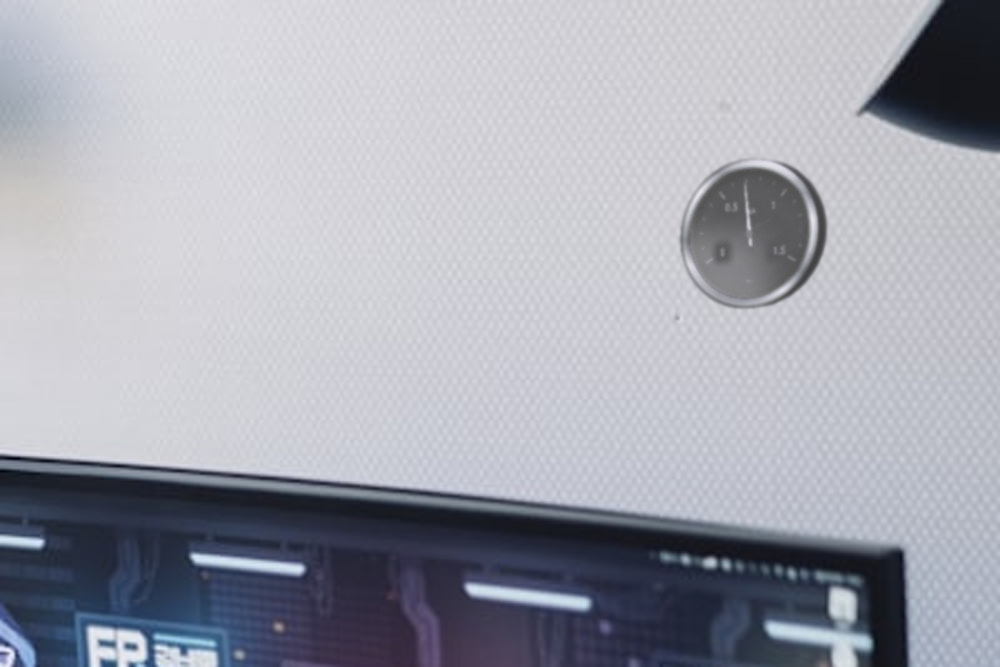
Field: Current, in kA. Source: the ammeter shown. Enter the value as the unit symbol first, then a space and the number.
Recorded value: kA 0.7
